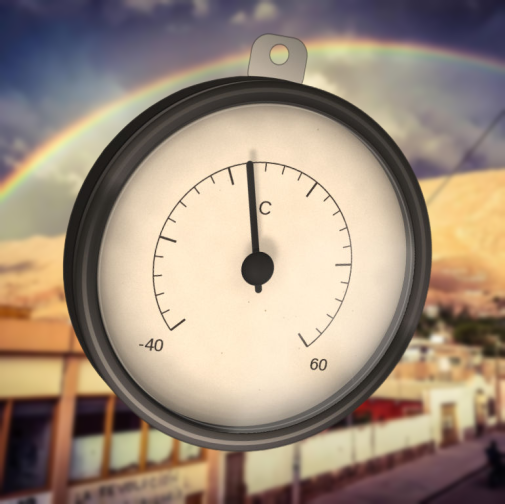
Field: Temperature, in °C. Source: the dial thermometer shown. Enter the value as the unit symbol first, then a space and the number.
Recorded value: °C 4
